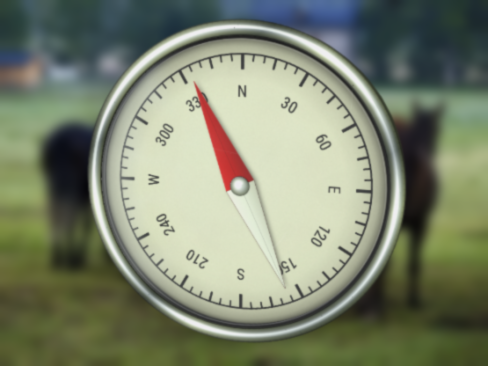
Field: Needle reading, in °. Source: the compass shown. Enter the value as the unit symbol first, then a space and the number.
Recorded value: ° 335
